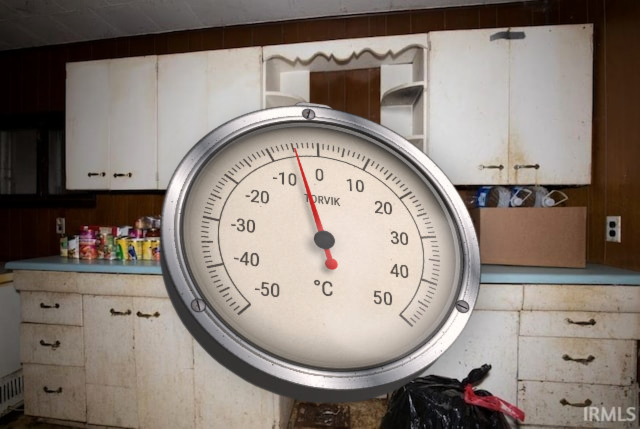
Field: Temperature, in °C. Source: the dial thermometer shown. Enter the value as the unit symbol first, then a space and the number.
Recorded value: °C -5
